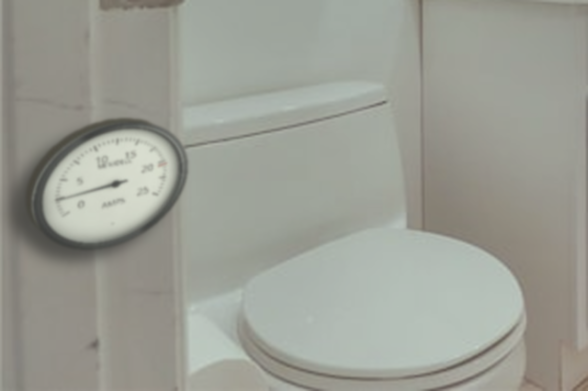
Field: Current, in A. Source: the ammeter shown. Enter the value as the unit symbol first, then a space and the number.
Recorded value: A 2.5
